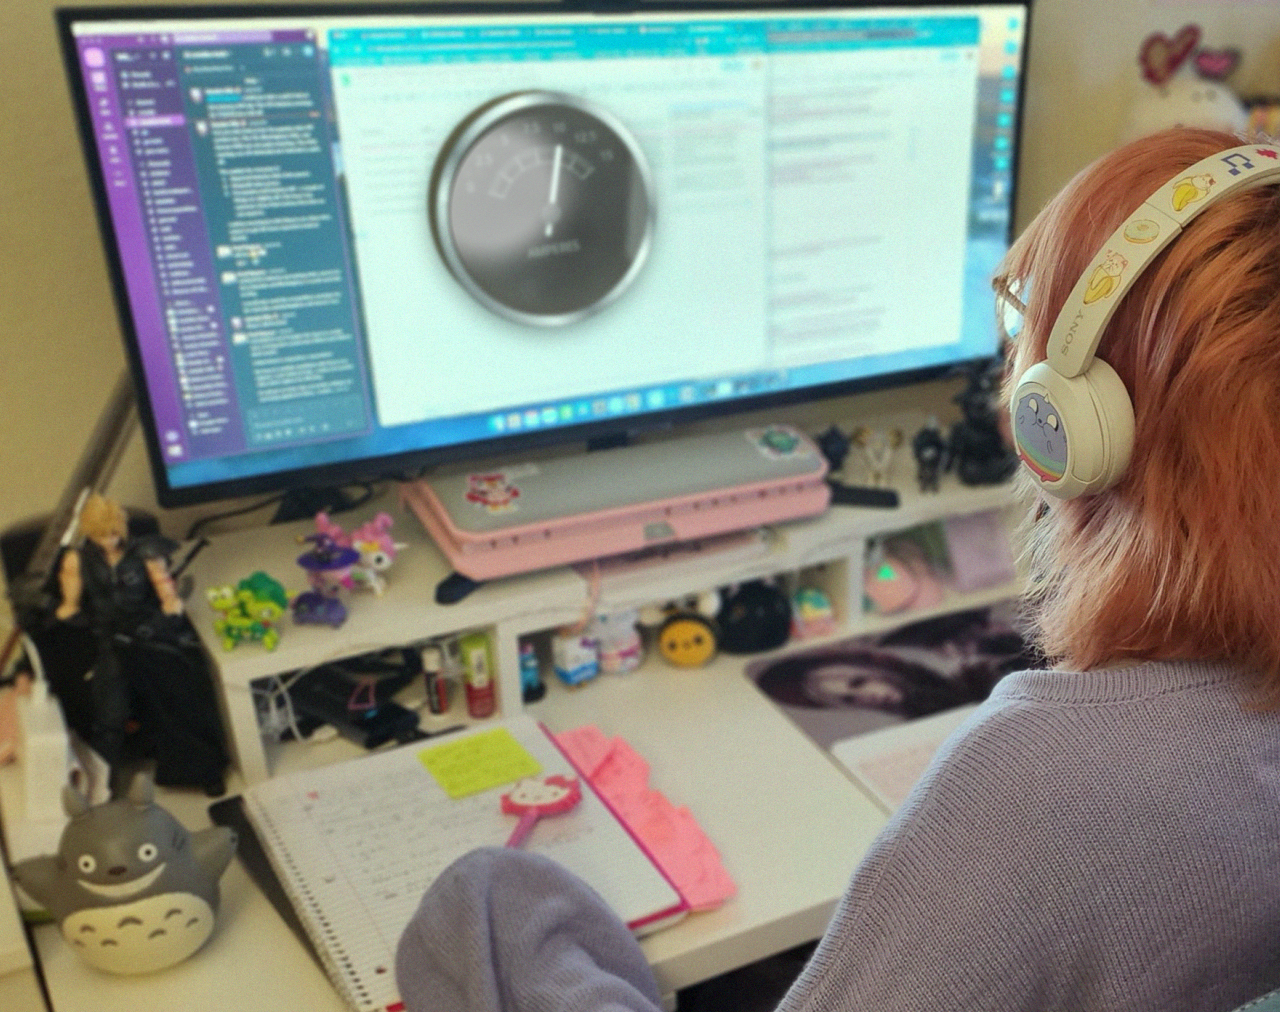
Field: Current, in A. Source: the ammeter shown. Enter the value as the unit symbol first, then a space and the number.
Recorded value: A 10
